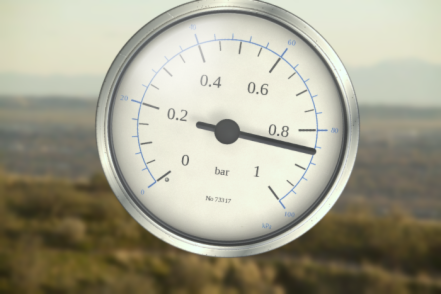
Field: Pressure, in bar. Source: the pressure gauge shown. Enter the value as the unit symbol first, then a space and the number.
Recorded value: bar 0.85
